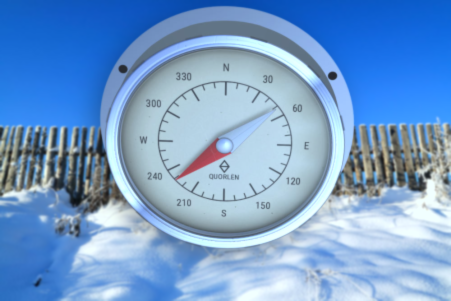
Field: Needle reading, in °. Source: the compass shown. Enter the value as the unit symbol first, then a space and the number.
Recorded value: ° 230
